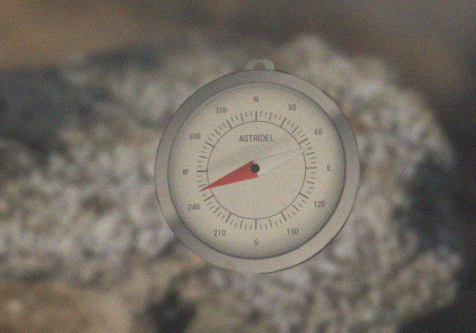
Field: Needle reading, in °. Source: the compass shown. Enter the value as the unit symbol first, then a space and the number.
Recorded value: ° 250
